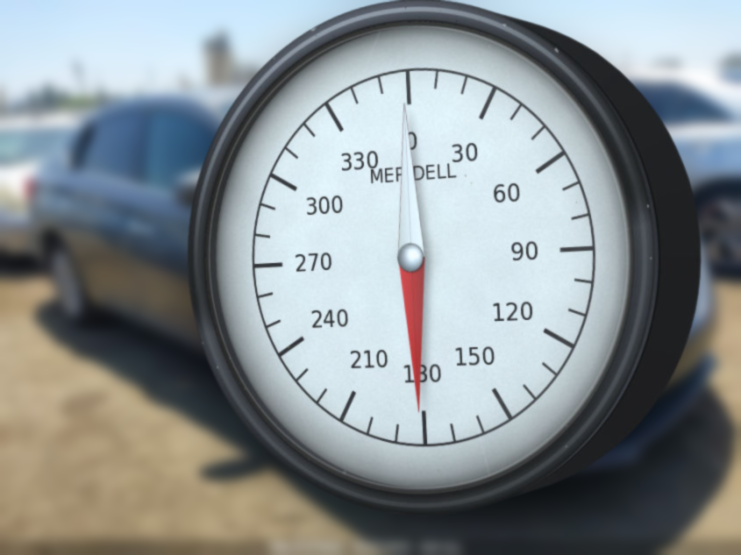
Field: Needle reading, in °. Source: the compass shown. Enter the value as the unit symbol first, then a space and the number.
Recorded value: ° 180
